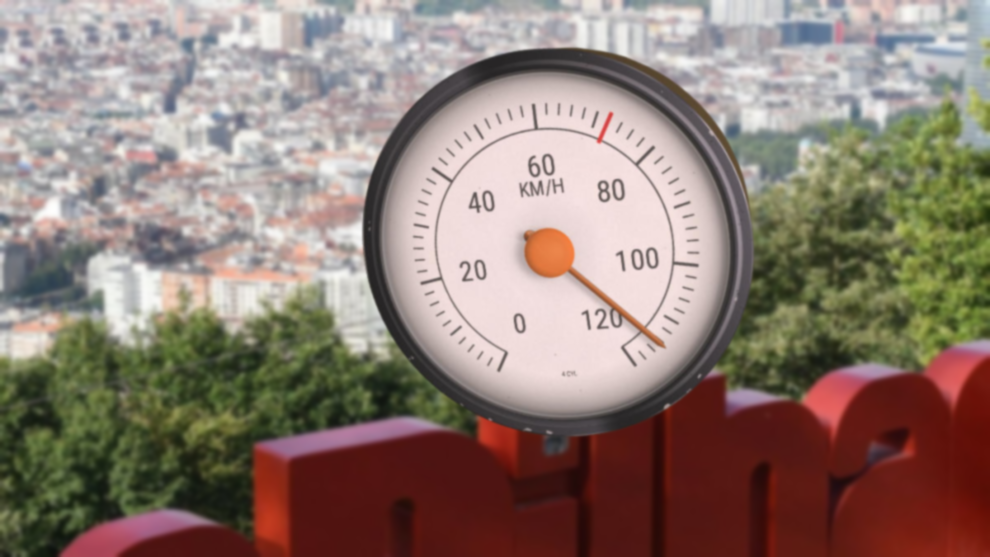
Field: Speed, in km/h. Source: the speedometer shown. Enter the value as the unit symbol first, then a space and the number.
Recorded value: km/h 114
